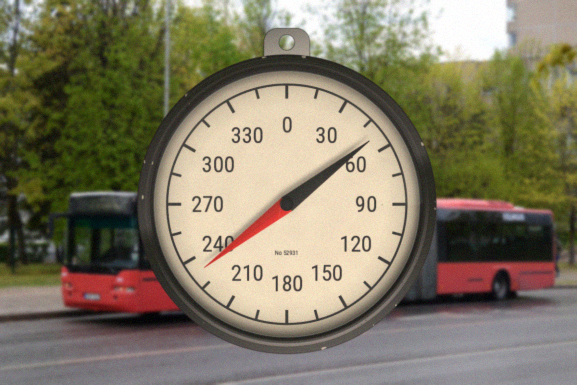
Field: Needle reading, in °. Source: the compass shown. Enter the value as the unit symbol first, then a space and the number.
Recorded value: ° 232.5
